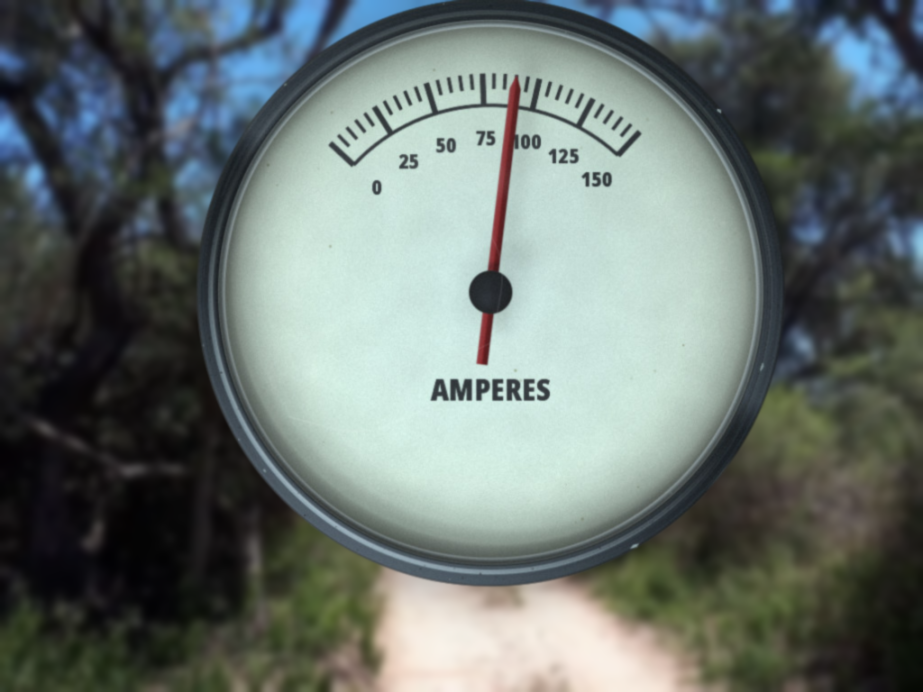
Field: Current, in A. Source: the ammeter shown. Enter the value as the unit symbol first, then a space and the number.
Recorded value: A 90
